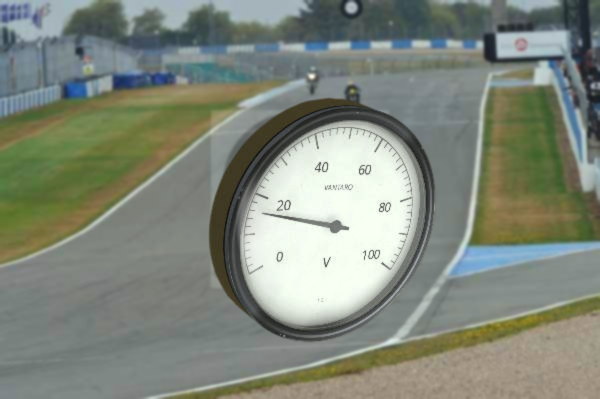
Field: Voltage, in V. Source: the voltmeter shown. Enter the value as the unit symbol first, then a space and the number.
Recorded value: V 16
